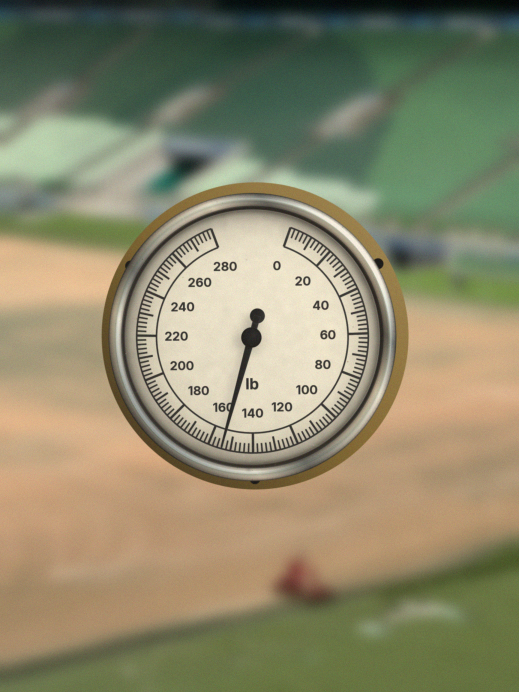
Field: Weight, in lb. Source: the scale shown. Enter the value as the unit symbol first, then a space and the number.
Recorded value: lb 154
